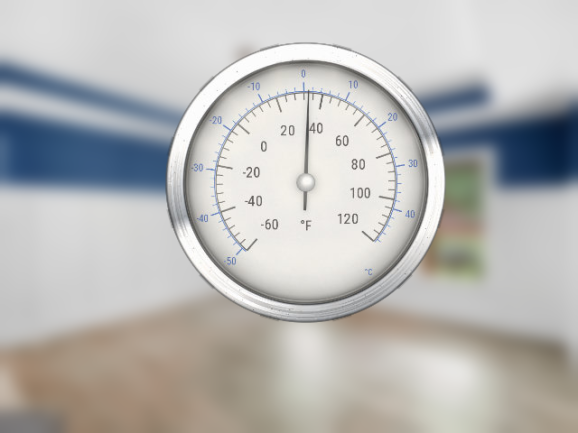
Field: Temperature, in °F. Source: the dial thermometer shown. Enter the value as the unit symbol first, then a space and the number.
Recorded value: °F 34
